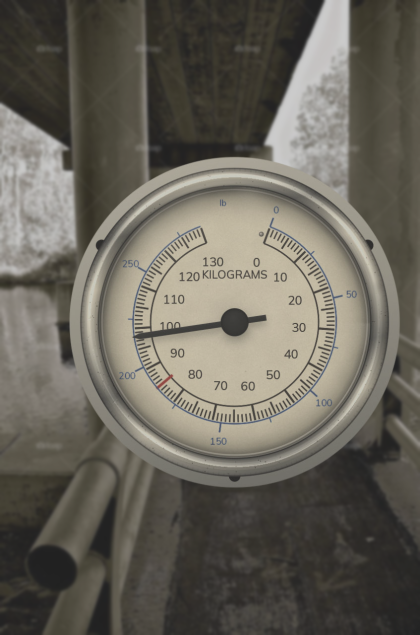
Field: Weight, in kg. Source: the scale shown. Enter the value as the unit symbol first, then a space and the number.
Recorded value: kg 98
